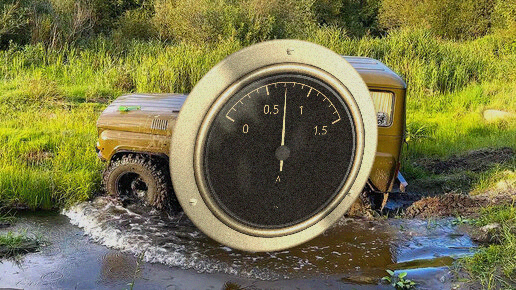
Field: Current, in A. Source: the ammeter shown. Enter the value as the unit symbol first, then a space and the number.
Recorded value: A 0.7
